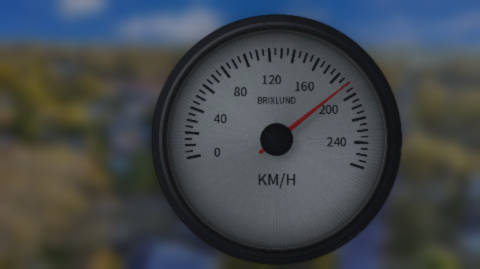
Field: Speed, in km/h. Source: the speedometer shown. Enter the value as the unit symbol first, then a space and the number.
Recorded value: km/h 190
